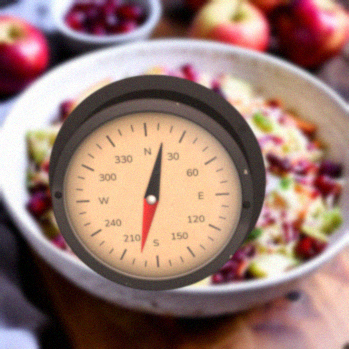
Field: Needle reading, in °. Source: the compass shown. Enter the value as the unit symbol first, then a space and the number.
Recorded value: ° 195
